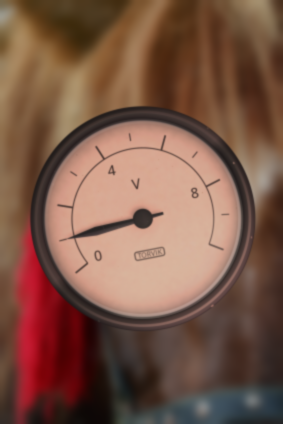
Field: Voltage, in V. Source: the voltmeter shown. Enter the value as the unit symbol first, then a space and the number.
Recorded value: V 1
